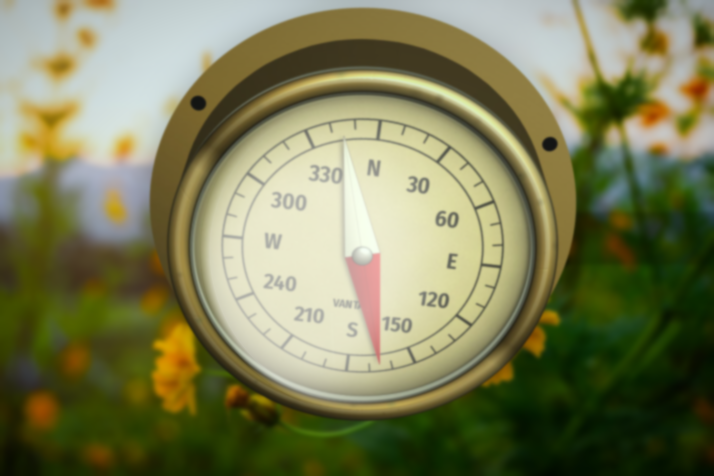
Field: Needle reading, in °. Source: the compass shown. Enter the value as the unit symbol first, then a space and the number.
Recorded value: ° 165
